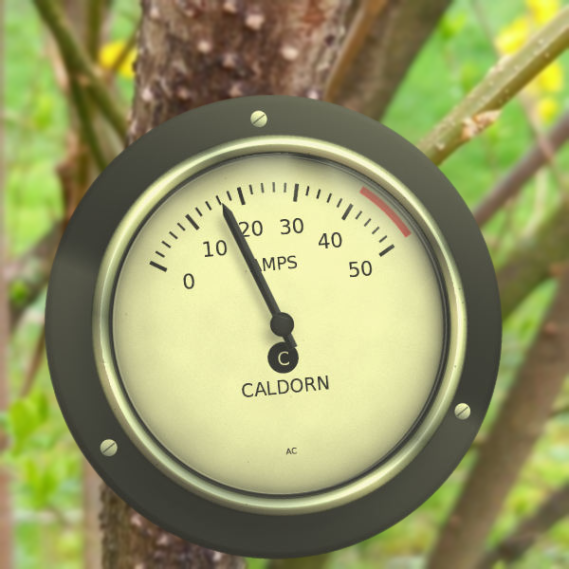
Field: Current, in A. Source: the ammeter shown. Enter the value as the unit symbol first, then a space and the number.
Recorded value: A 16
